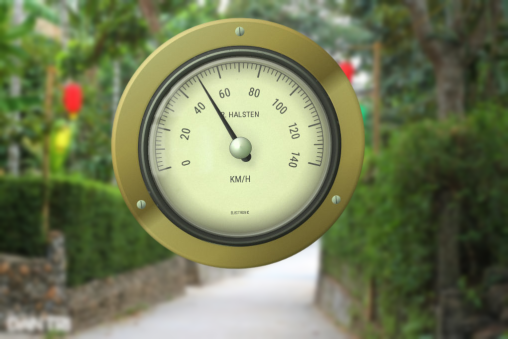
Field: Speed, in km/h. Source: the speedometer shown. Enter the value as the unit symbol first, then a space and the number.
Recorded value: km/h 50
